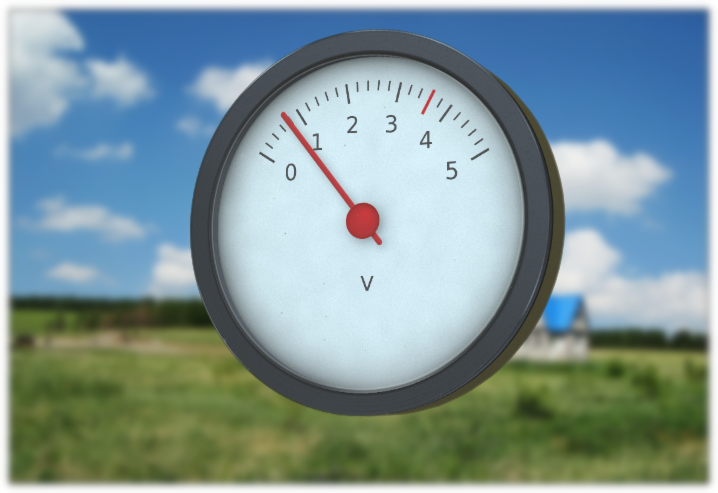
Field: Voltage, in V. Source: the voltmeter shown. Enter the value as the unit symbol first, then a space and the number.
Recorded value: V 0.8
